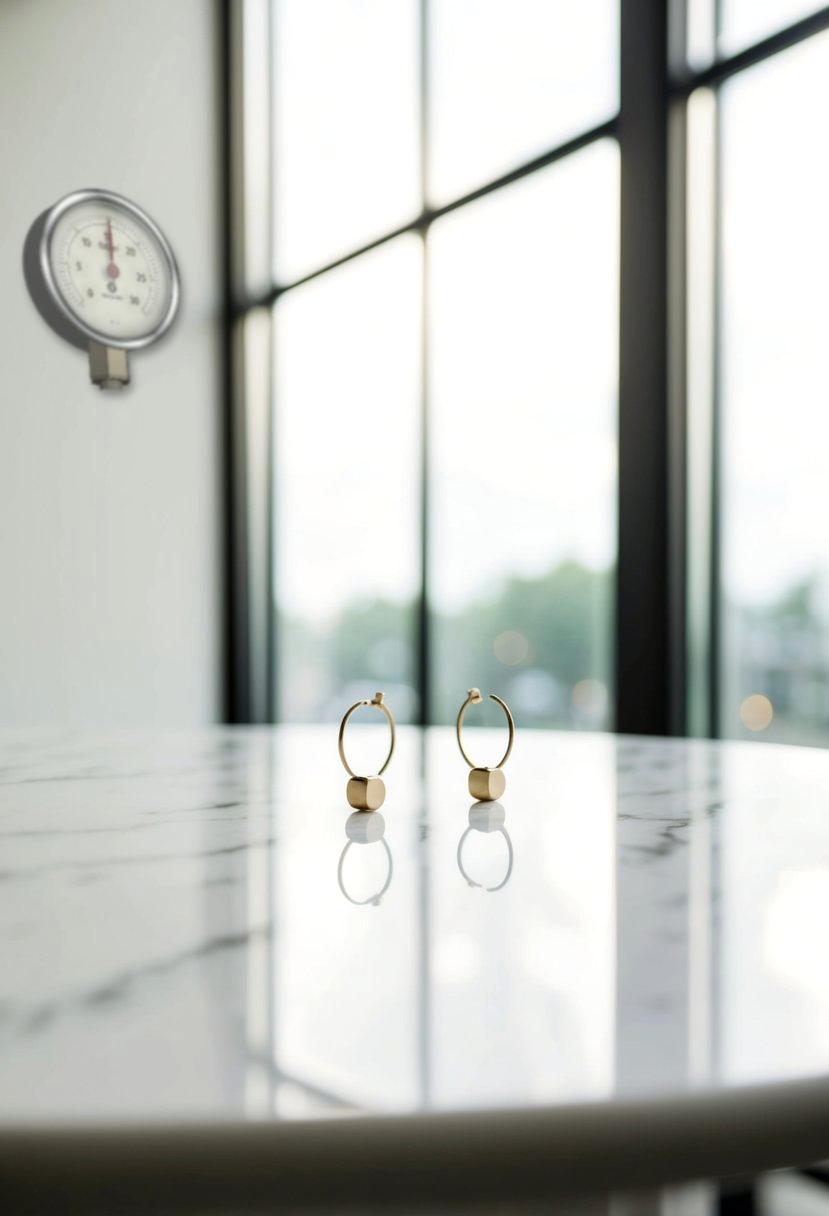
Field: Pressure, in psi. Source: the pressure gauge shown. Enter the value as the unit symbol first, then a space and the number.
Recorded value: psi 15
